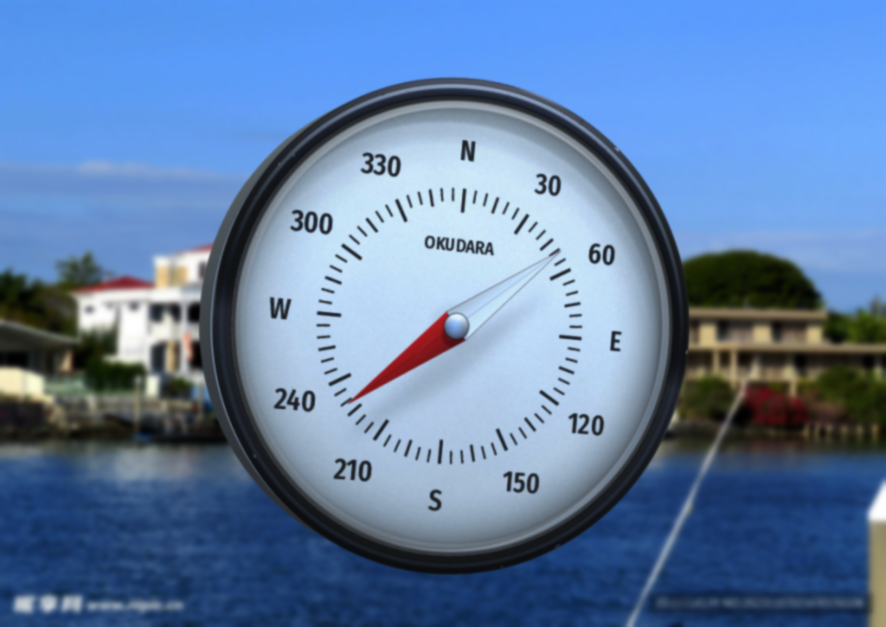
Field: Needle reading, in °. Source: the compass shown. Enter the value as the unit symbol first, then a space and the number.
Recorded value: ° 230
